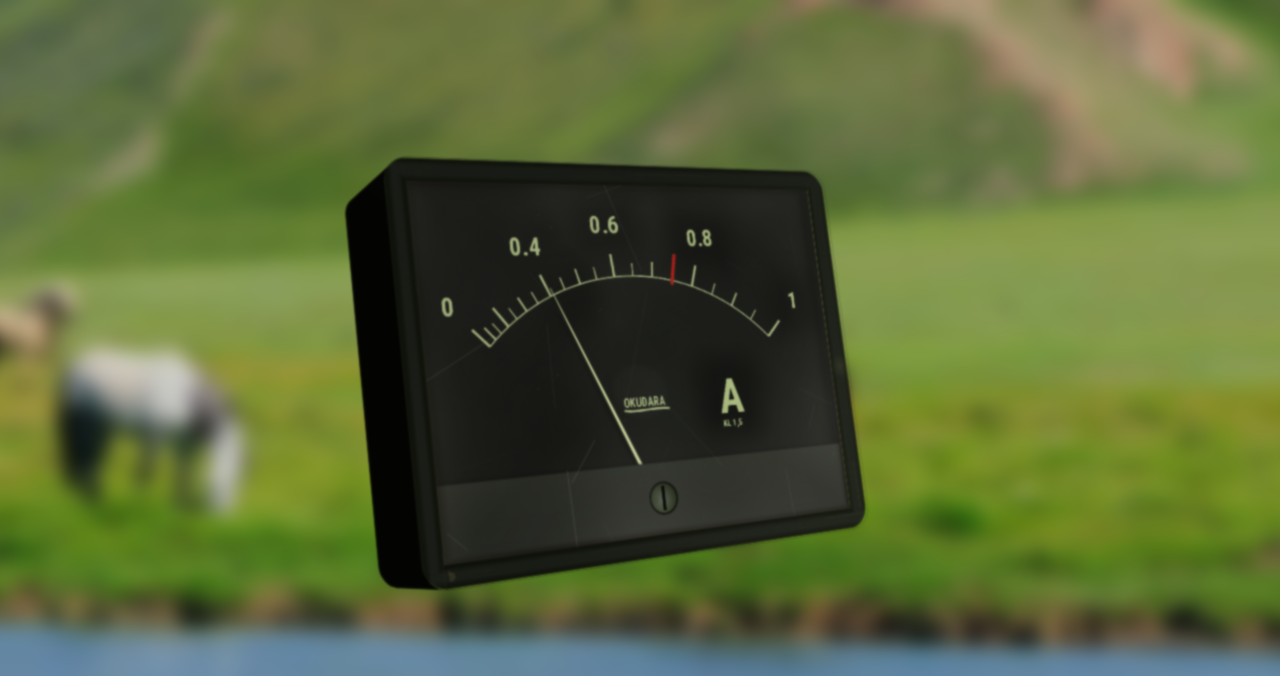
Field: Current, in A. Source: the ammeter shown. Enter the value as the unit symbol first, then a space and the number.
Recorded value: A 0.4
